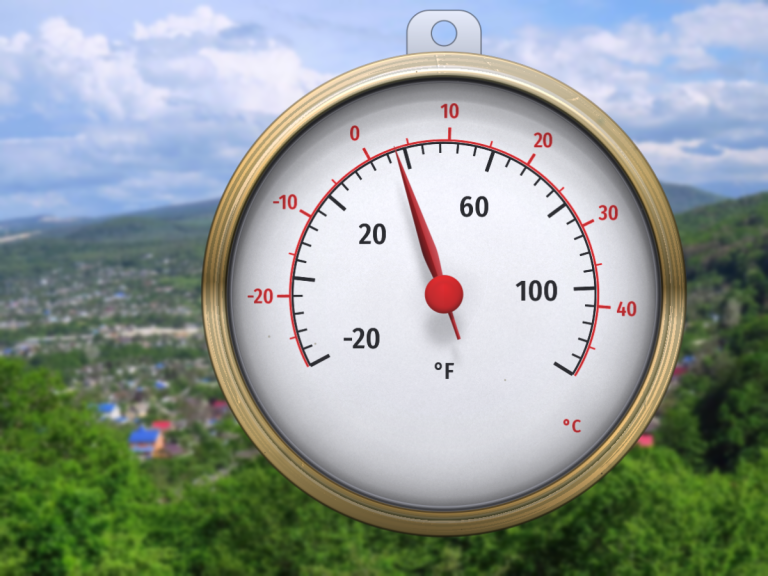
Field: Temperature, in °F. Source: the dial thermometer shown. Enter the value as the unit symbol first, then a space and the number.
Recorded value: °F 38
